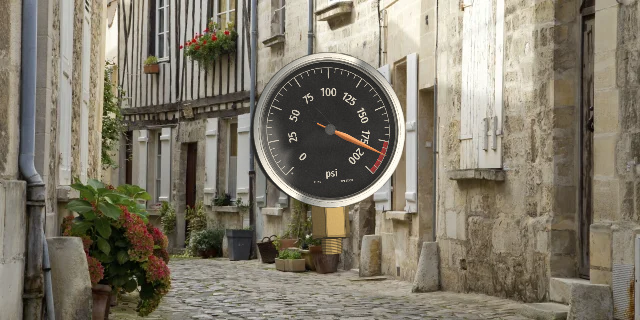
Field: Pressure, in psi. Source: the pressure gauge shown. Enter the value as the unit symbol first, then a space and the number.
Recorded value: psi 185
